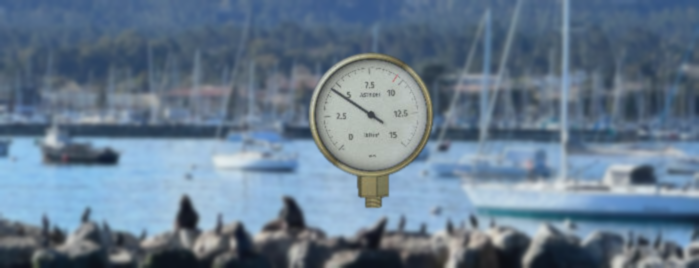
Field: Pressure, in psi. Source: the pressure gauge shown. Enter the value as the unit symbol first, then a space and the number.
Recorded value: psi 4.5
